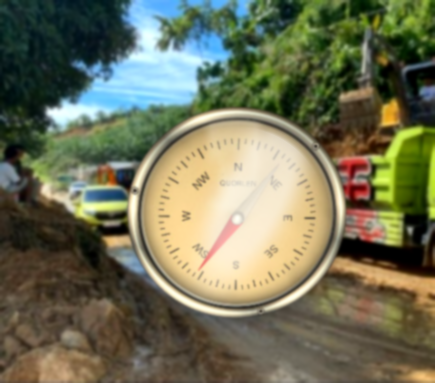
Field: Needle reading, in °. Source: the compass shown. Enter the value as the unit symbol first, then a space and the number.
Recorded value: ° 215
